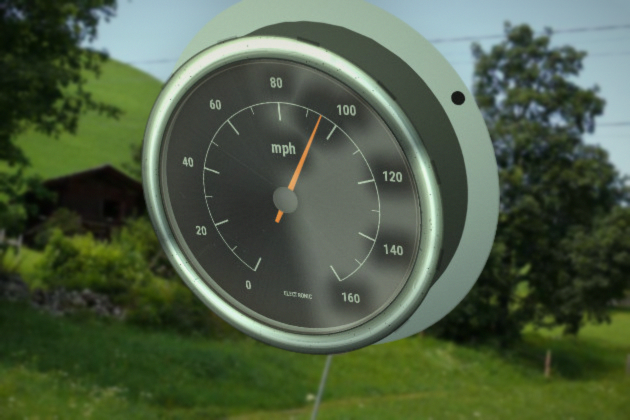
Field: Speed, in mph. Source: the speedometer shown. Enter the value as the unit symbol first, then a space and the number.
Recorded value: mph 95
